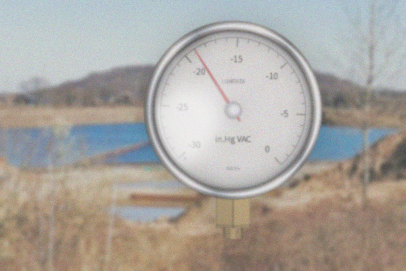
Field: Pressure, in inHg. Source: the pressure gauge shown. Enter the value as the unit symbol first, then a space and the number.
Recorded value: inHg -19
